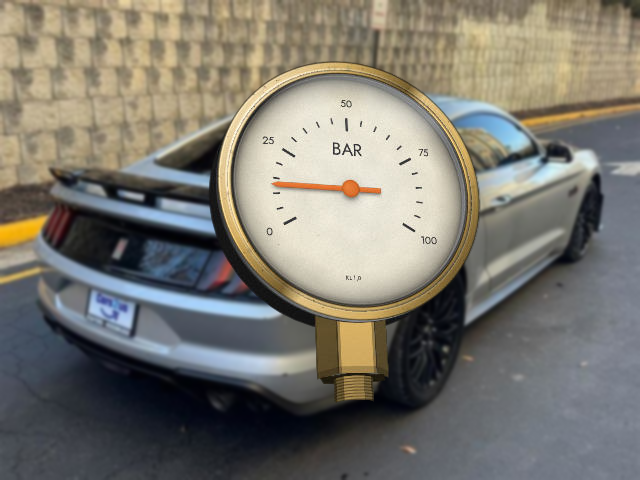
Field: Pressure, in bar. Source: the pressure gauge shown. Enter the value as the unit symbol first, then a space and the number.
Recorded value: bar 12.5
